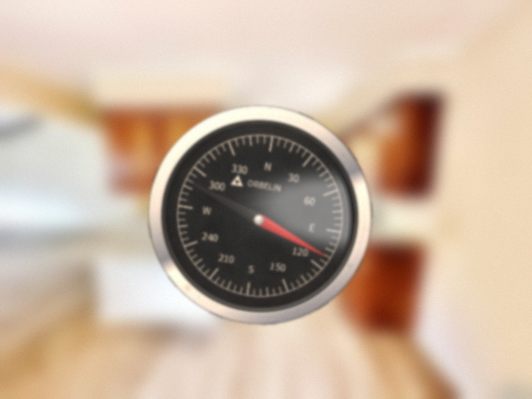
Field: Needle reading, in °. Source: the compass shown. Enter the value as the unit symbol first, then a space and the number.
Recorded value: ° 110
